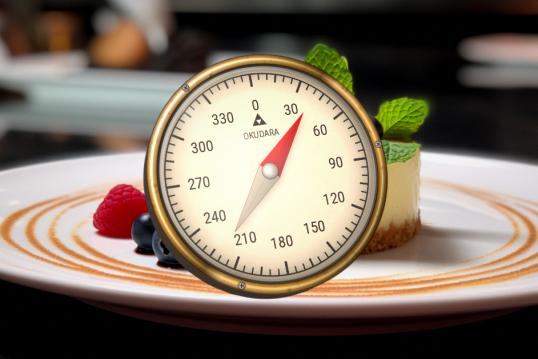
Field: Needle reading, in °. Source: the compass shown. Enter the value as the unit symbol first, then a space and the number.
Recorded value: ° 40
